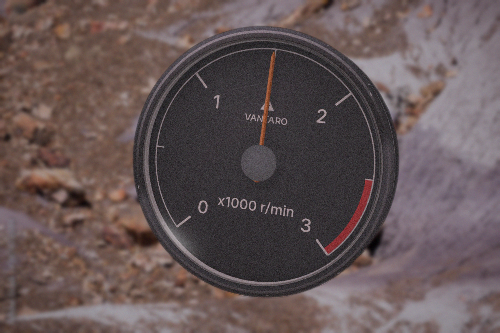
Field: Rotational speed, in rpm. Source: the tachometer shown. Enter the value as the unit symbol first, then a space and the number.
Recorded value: rpm 1500
